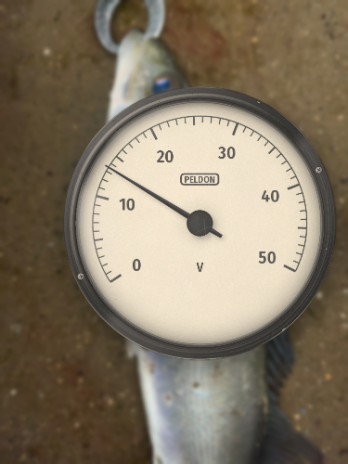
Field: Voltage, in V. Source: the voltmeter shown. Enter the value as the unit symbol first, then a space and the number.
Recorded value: V 13.5
